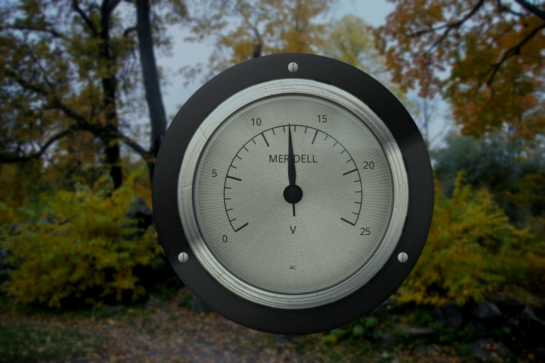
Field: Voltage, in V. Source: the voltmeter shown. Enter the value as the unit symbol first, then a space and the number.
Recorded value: V 12.5
